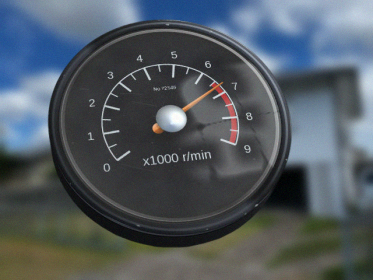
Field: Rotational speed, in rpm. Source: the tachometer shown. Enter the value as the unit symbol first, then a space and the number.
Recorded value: rpm 6750
